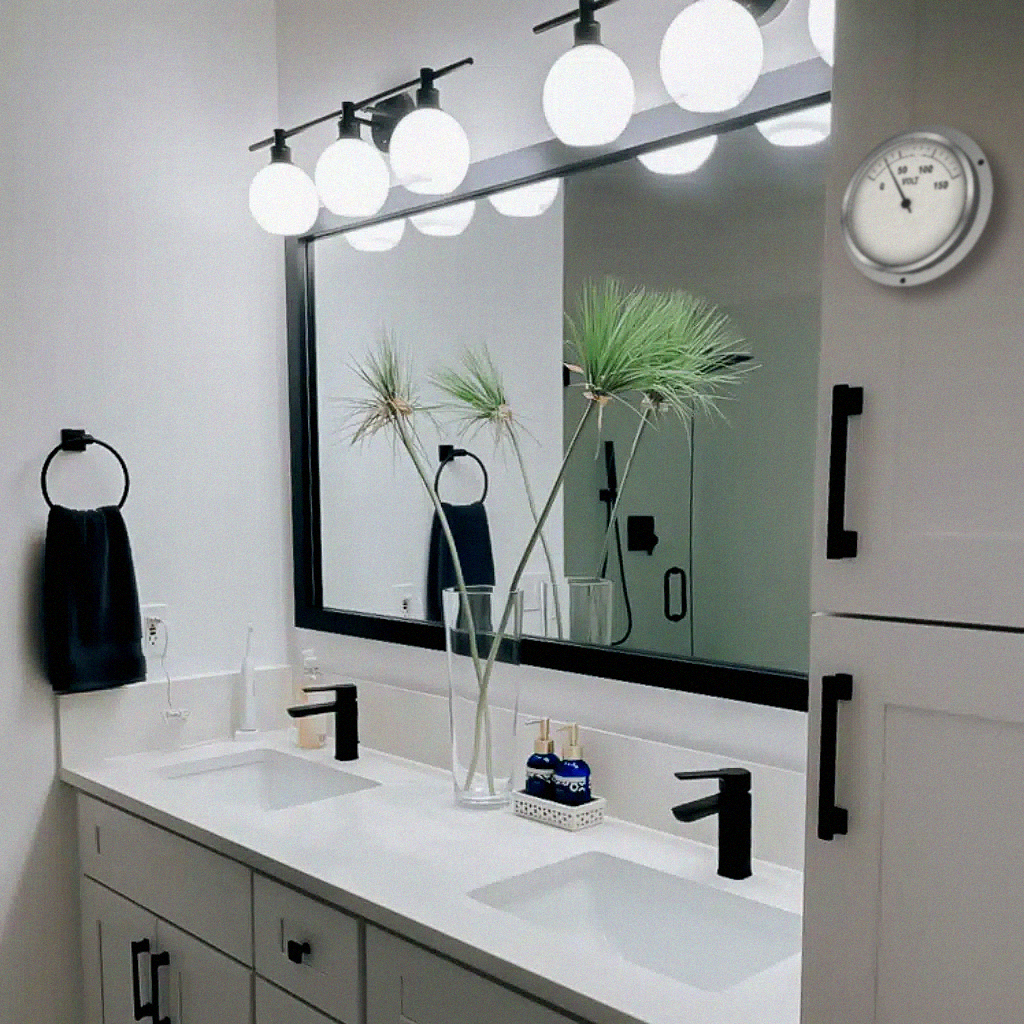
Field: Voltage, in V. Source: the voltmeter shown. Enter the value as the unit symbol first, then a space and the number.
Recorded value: V 30
